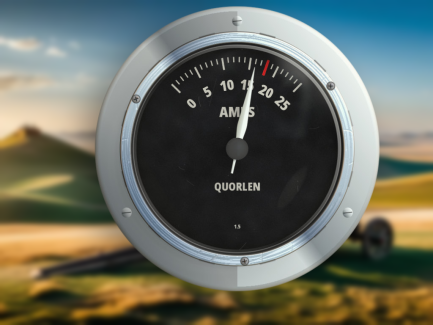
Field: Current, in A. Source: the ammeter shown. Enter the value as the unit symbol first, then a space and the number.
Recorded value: A 16
